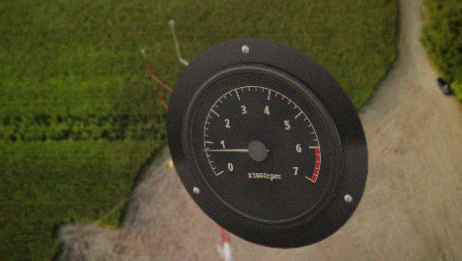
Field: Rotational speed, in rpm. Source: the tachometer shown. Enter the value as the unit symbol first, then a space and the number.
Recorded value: rpm 800
